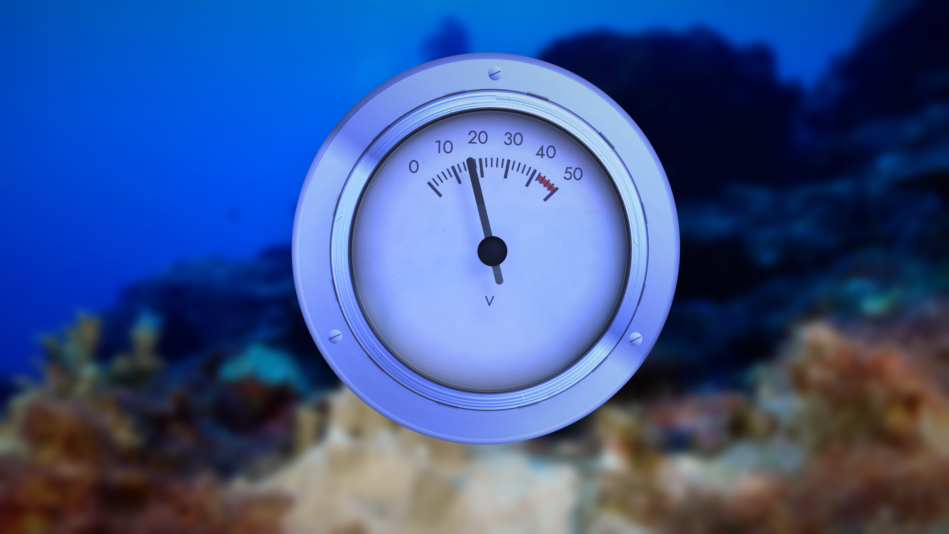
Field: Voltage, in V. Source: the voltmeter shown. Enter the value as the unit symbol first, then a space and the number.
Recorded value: V 16
